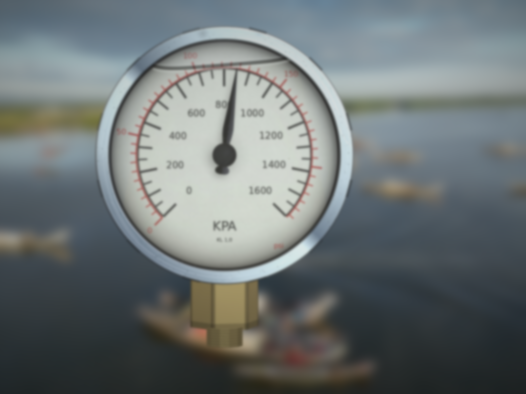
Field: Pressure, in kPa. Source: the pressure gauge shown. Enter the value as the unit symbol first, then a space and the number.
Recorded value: kPa 850
